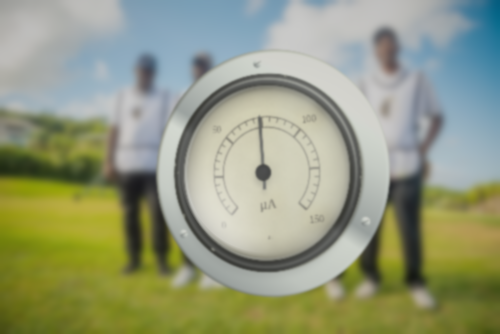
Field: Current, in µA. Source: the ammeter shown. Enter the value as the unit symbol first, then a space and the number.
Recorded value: µA 75
